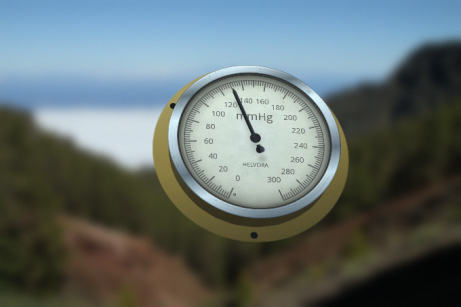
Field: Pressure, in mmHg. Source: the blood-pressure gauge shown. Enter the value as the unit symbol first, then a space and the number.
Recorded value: mmHg 130
